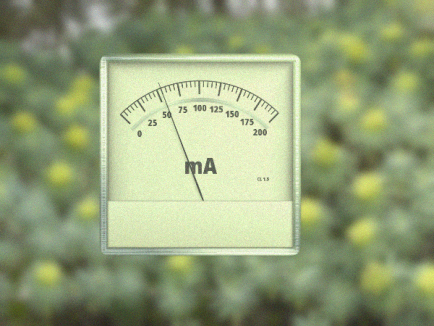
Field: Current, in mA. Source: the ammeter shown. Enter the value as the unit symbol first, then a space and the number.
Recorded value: mA 55
